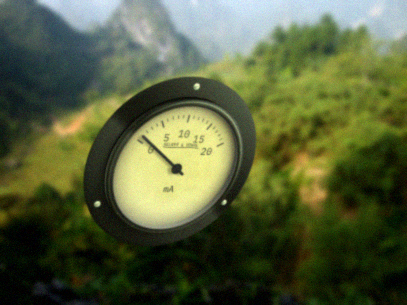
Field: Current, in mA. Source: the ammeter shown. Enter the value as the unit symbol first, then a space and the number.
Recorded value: mA 1
